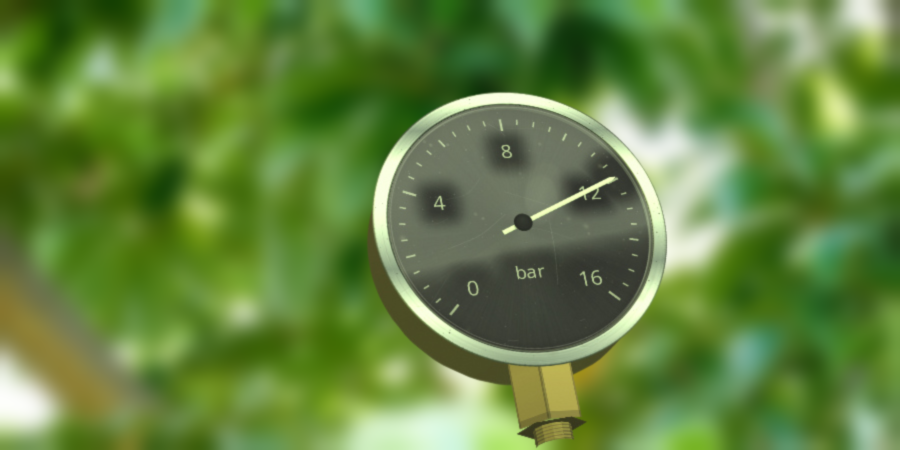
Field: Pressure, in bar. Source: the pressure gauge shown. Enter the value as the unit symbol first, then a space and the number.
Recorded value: bar 12
